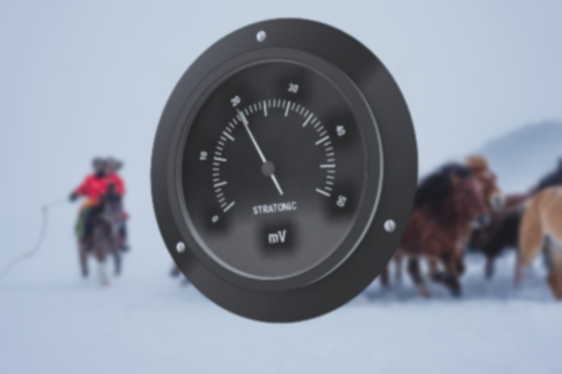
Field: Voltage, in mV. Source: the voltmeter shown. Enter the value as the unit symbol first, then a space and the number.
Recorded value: mV 20
